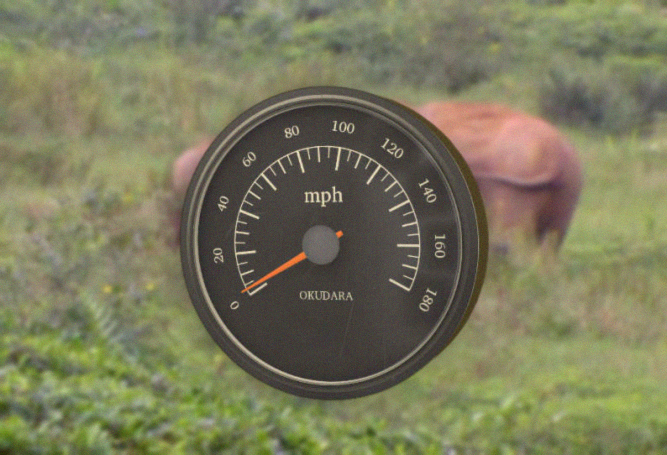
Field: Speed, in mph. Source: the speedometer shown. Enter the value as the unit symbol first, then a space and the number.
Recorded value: mph 2.5
